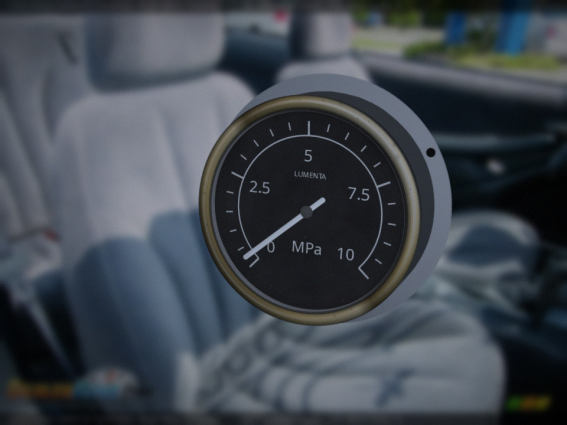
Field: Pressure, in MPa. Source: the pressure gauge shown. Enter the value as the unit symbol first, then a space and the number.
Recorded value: MPa 0.25
